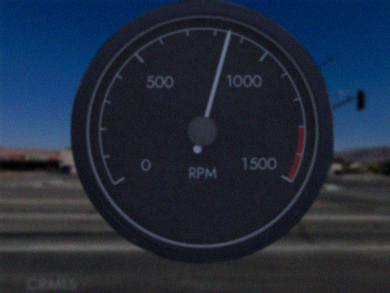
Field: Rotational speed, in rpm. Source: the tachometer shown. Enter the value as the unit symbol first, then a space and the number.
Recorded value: rpm 850
